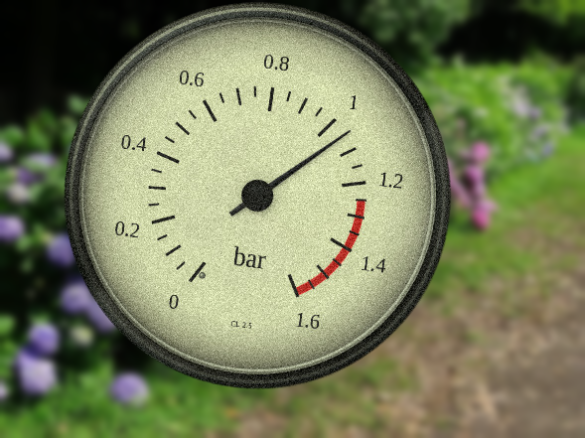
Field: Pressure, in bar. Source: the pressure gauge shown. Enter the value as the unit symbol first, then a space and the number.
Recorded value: bar 1.05
